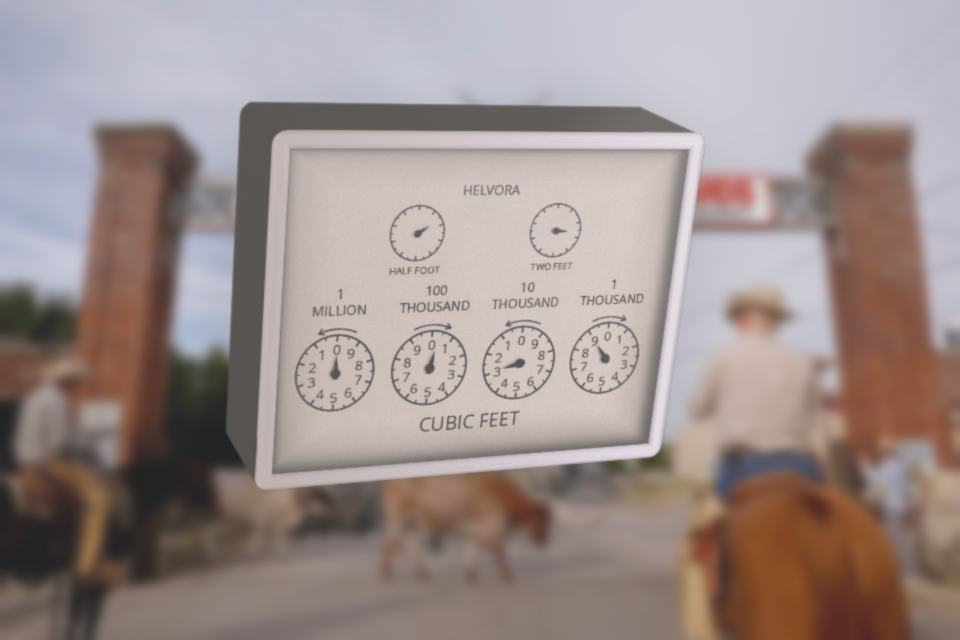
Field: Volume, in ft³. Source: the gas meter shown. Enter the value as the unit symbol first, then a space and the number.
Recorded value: ft³ 2900
